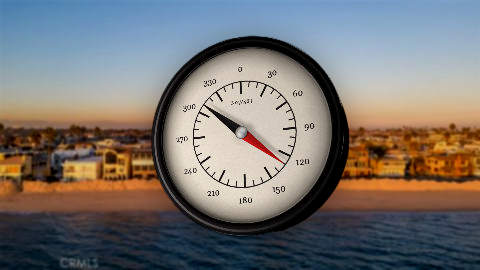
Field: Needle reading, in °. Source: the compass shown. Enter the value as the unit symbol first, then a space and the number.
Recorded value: ° 130
